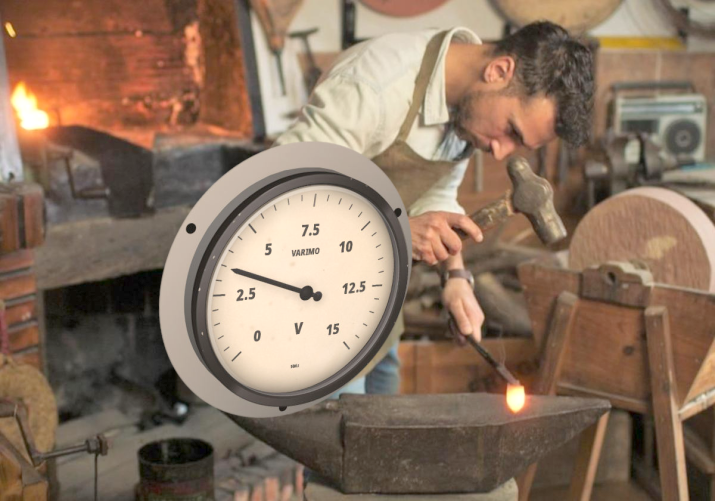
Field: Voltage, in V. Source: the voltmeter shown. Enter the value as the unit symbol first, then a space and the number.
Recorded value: V 3.5
